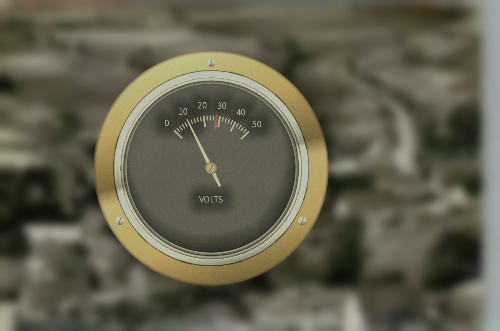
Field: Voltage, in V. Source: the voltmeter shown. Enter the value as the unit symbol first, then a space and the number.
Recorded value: V 10
